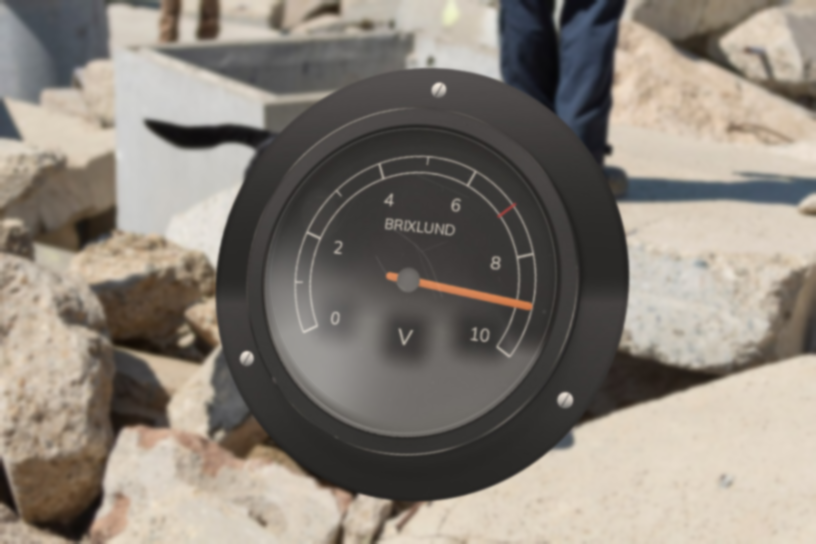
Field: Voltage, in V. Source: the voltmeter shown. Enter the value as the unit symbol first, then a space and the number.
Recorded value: V 9
